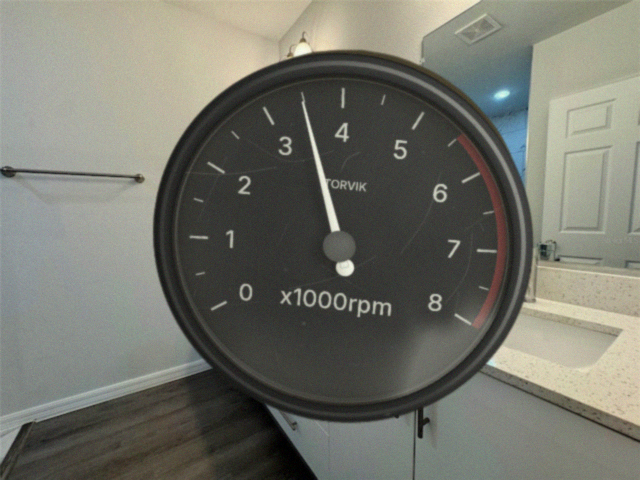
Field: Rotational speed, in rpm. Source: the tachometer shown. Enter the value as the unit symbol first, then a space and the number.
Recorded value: rpm 3500
